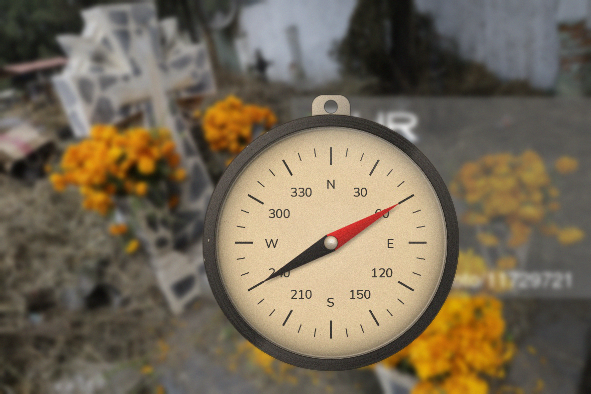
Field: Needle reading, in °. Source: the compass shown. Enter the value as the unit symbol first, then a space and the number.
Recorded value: ° 60
